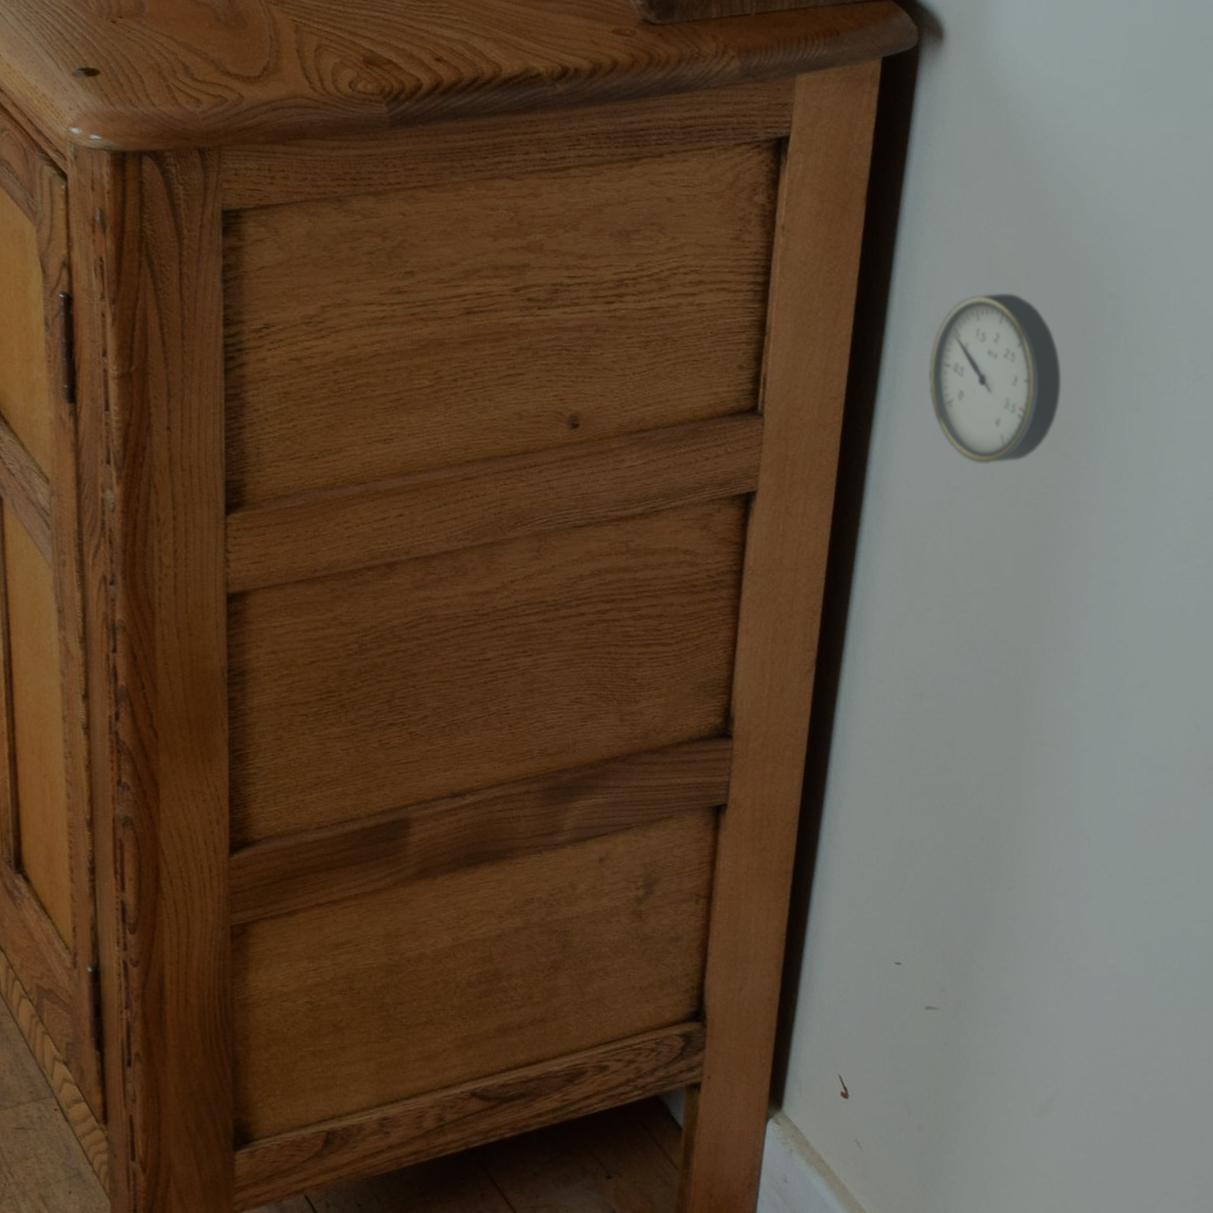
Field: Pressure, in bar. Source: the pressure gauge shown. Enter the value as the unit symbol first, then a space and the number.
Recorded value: bar 1
